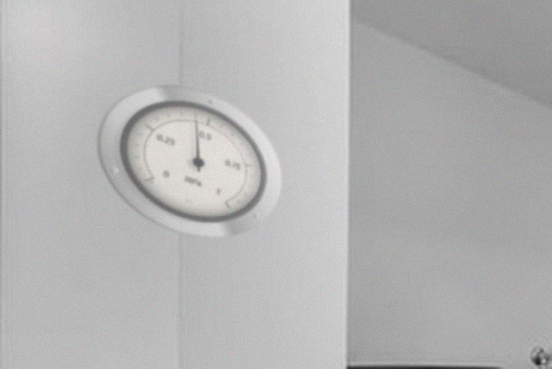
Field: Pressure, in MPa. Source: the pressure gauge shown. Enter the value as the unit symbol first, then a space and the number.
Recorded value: MPa 0.45
